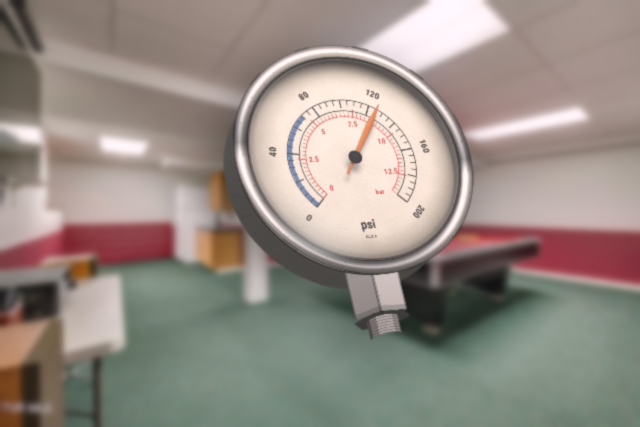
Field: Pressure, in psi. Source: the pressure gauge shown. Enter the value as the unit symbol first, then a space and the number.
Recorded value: psi 125
